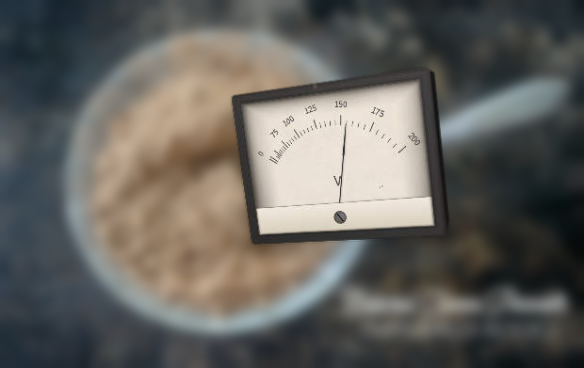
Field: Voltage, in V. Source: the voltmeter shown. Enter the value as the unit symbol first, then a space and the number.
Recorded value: V 155
